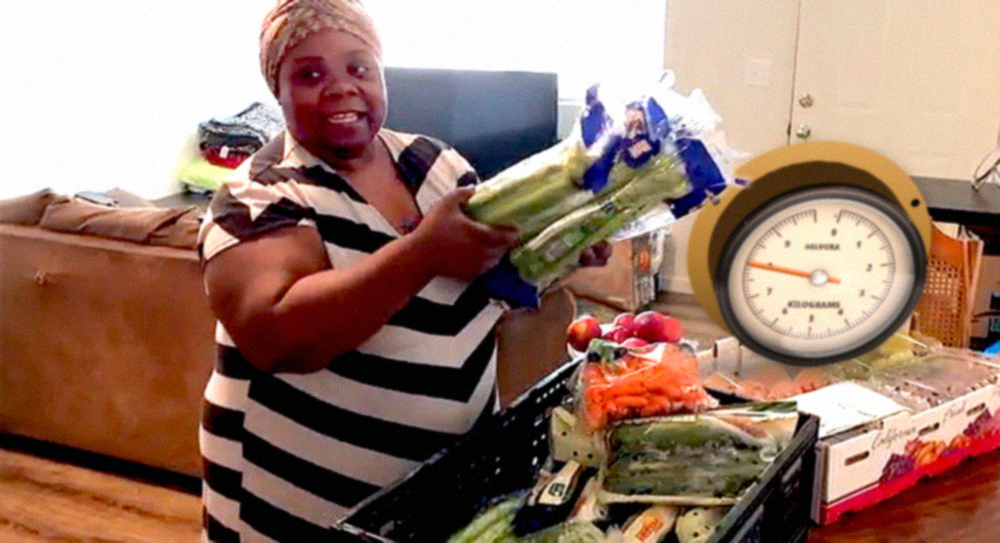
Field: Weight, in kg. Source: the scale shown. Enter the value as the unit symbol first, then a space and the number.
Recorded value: kg 8
